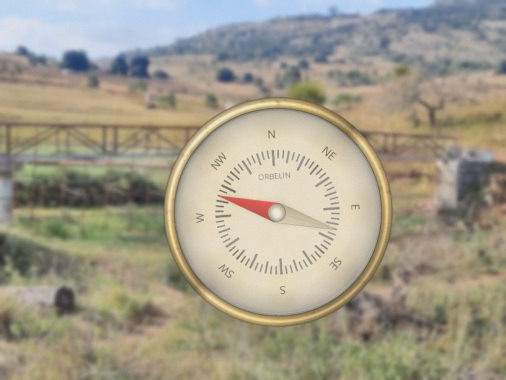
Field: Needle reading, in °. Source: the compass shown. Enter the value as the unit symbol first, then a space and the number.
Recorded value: ° 290
